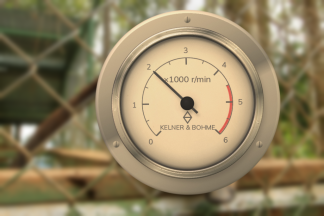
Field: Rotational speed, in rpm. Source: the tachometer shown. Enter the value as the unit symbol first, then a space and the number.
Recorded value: rpm 2000
